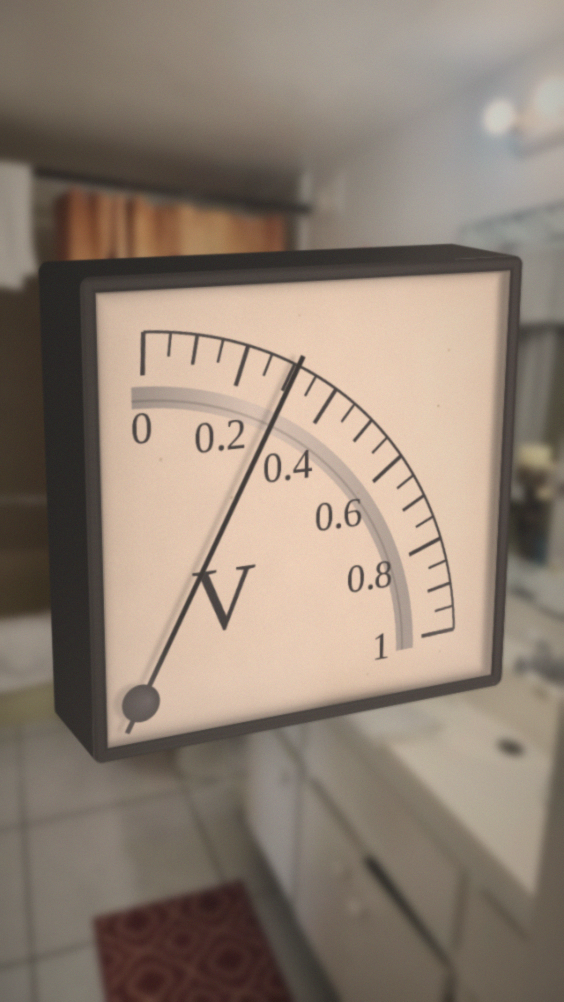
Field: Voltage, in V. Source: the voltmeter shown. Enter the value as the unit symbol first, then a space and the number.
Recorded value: V 0.3
